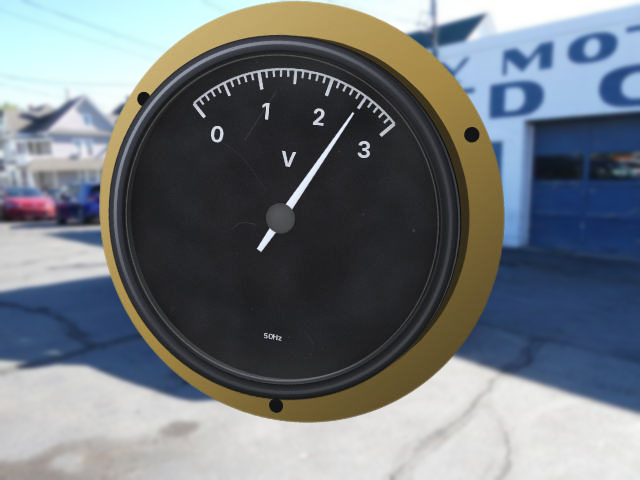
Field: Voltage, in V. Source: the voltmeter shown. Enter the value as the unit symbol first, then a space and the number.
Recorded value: V 2.5
